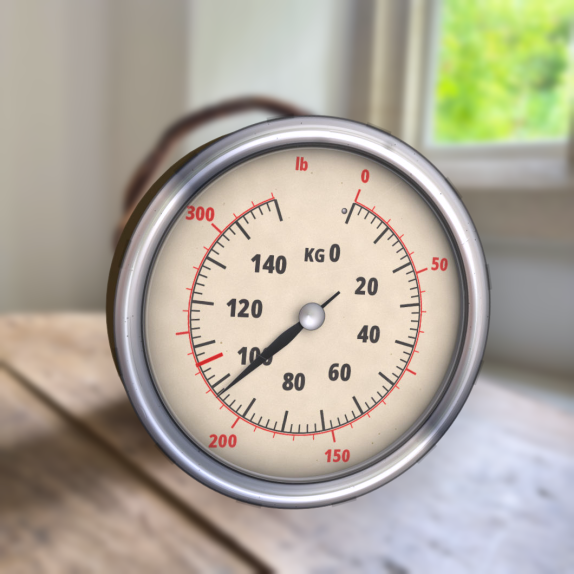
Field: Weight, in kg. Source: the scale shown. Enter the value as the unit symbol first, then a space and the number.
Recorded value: kg 98
